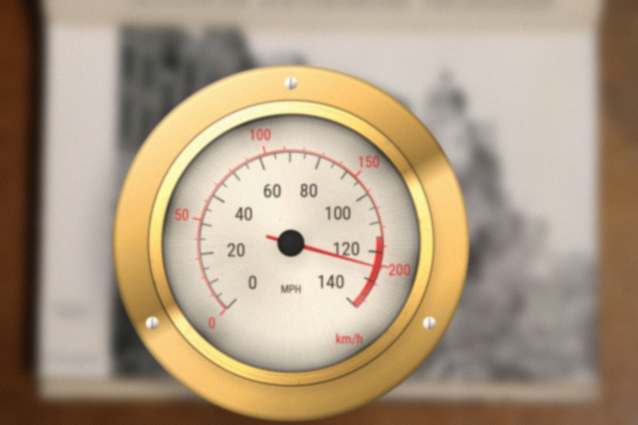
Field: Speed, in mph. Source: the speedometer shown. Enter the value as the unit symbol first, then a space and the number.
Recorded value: mph 125
